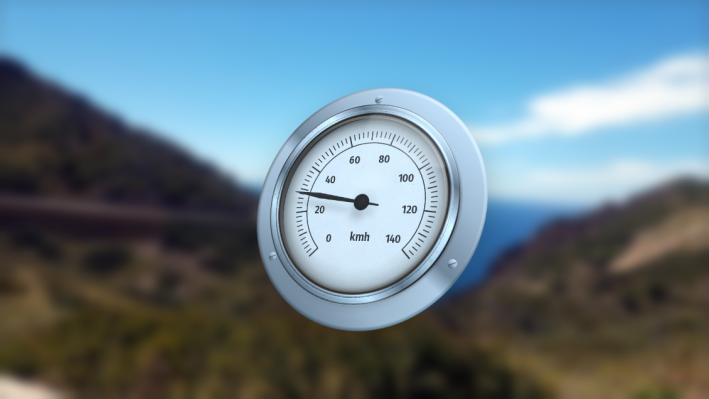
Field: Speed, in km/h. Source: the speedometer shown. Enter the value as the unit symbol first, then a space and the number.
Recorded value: km/h 28
